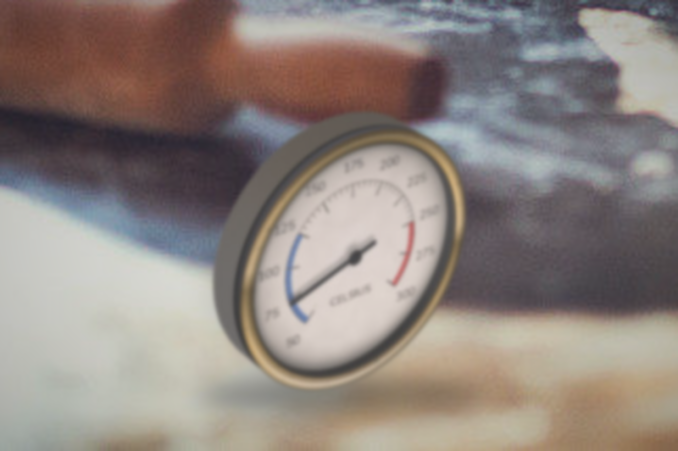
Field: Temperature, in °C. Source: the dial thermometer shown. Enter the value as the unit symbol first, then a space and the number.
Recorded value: °C 75
